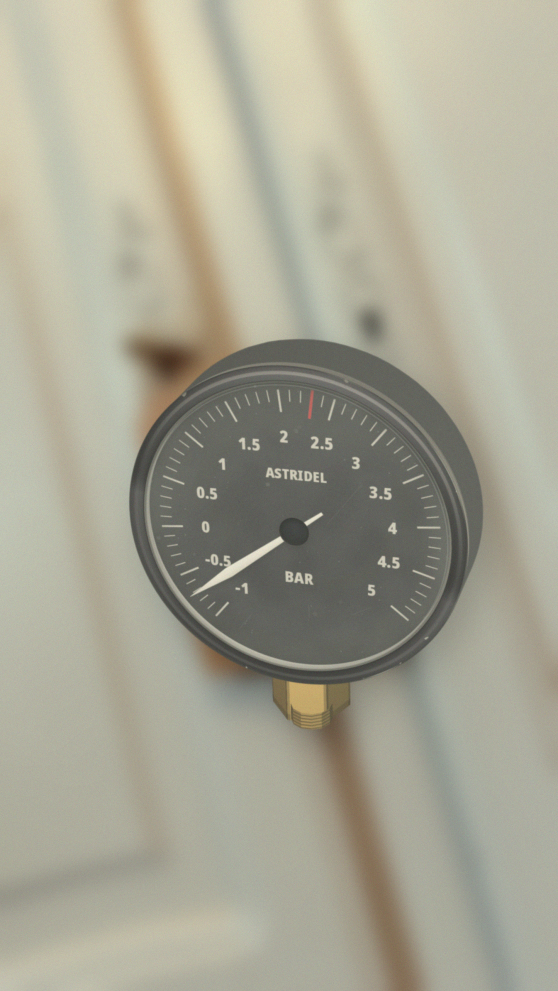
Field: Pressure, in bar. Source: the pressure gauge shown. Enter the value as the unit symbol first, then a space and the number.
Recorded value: bar -0.7
